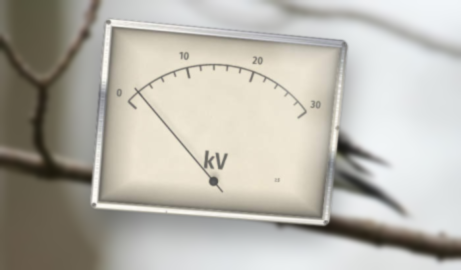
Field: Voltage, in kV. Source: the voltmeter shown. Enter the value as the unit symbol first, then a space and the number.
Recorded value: kV 2
